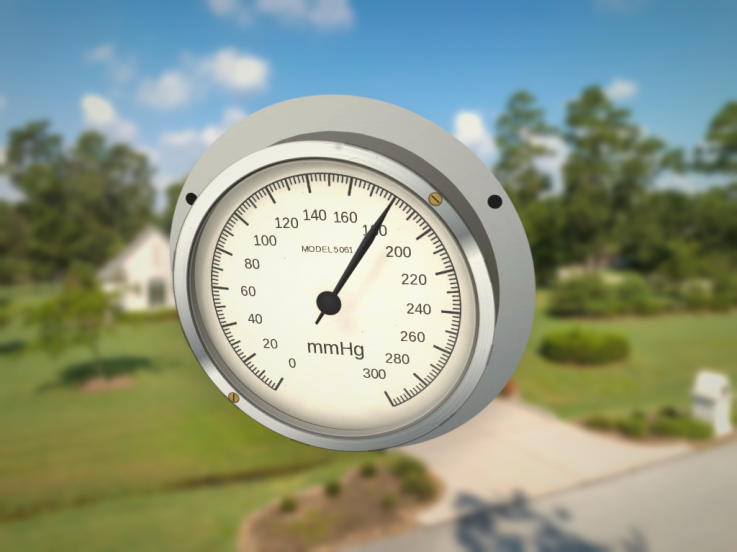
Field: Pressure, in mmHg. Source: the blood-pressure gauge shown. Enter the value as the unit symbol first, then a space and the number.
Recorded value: mmHg 180
